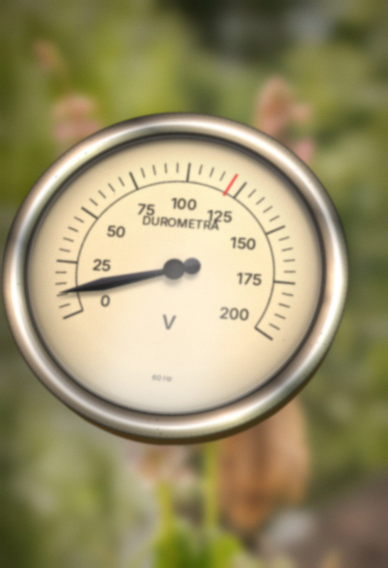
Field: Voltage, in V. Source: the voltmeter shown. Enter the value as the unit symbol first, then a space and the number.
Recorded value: V 10
